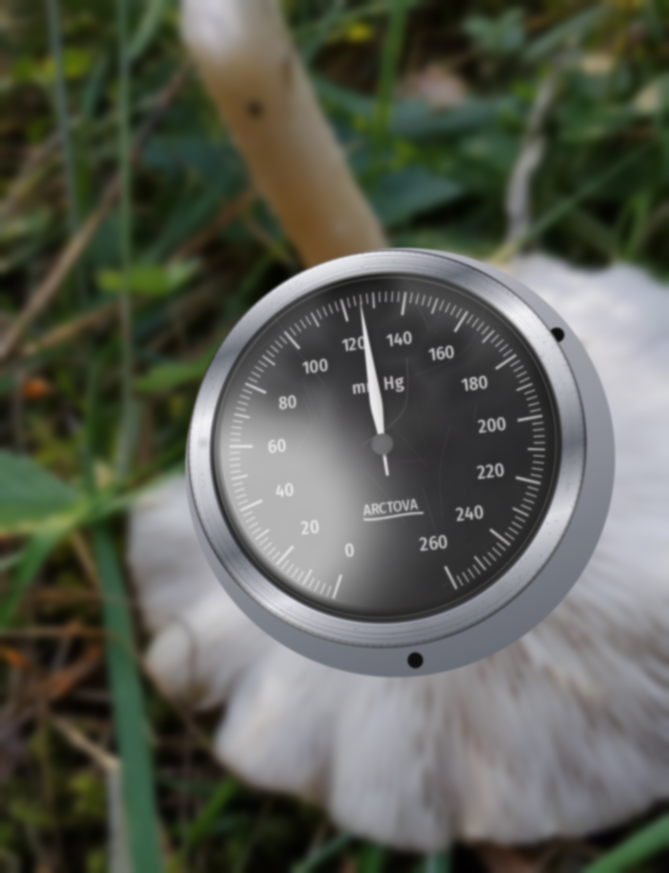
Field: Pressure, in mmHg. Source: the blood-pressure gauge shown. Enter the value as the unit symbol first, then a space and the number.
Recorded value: mmHg 126
